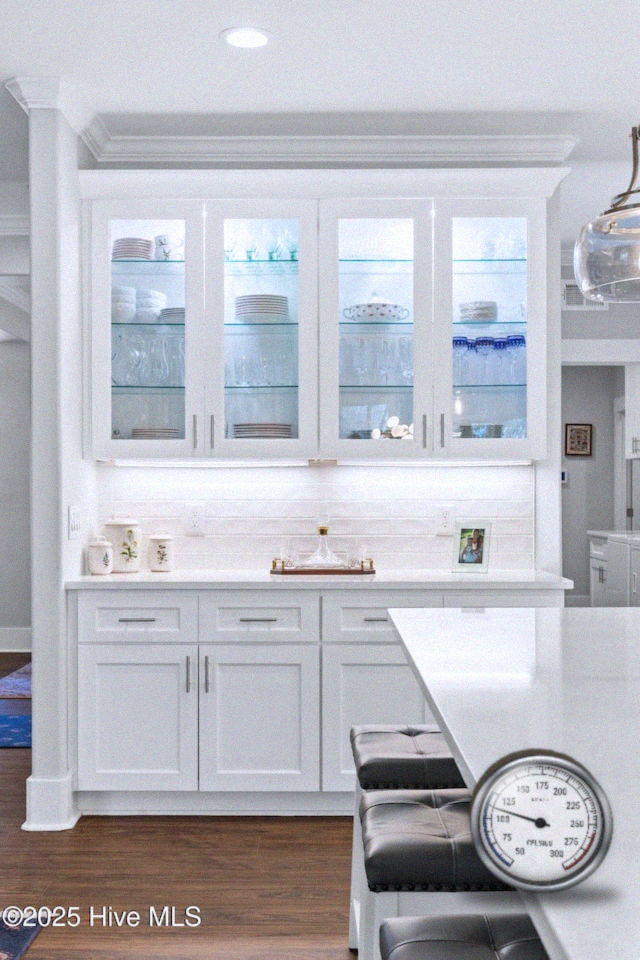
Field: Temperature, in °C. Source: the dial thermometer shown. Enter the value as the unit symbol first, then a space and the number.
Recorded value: °C 112.5
